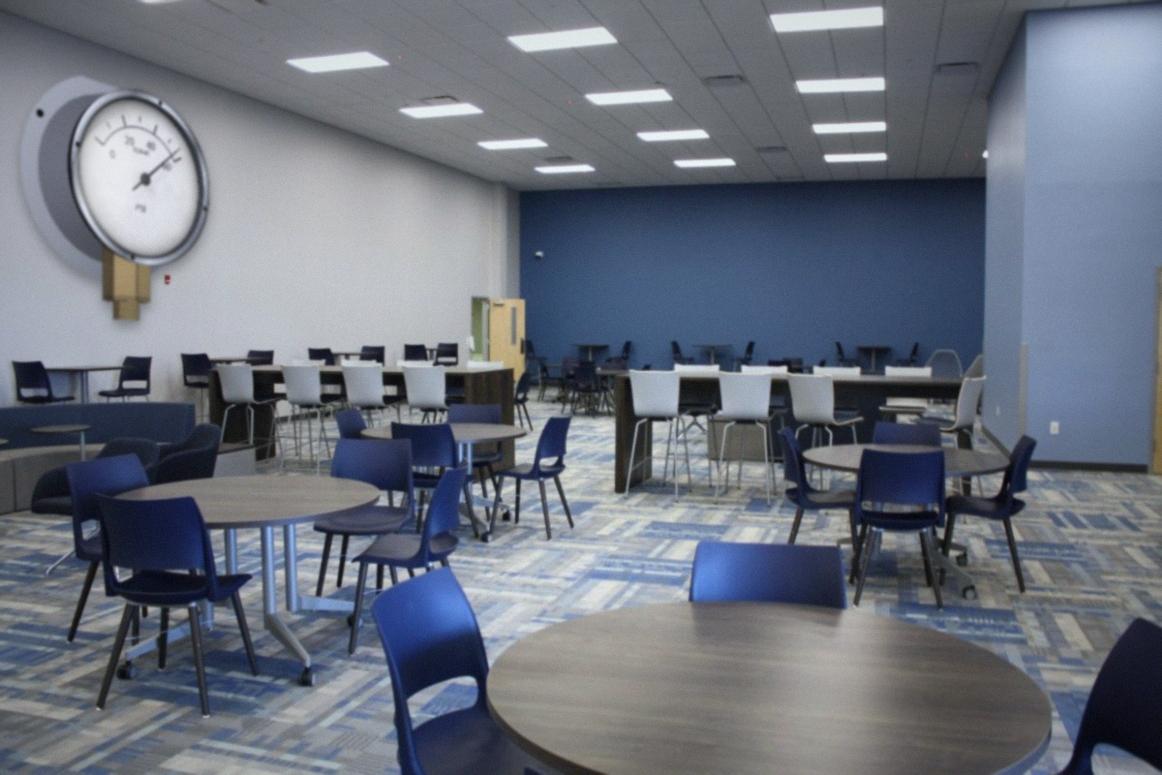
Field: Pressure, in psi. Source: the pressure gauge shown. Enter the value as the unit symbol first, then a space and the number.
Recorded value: psi 55
